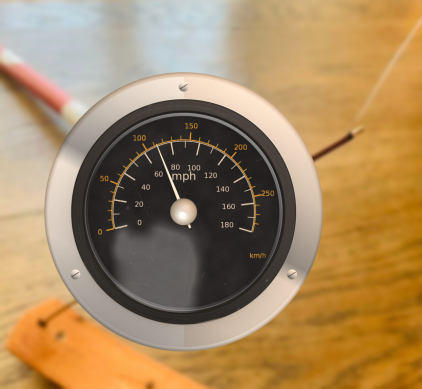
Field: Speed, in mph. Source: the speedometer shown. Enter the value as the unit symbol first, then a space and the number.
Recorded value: mph 70
